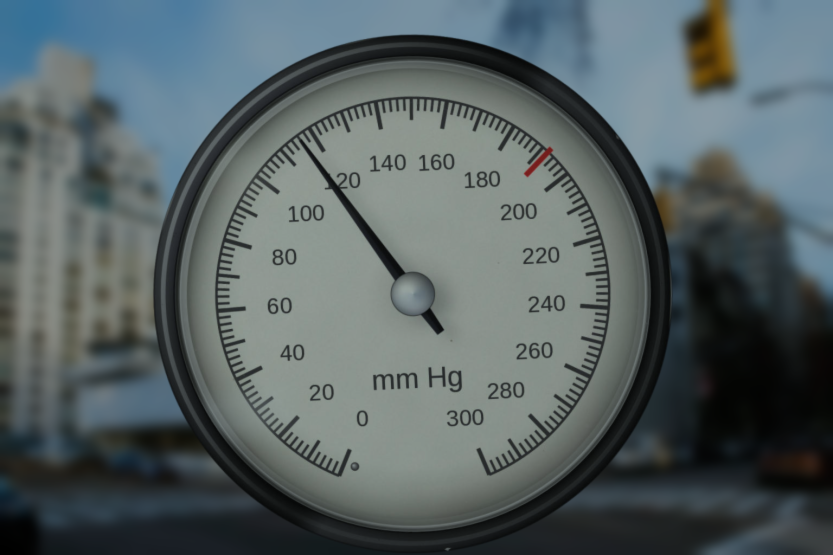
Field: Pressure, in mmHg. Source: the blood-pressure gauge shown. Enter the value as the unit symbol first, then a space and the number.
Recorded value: mmHg 116
